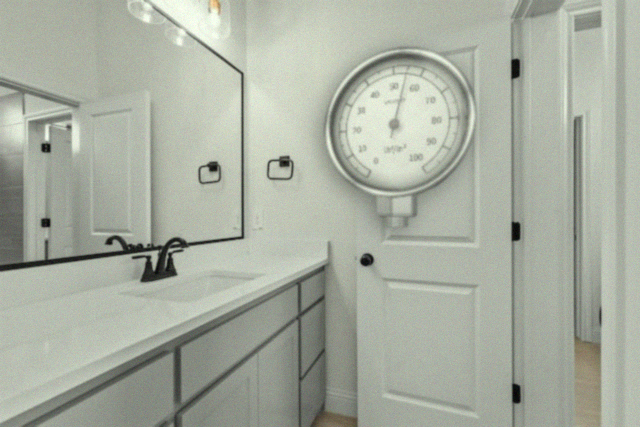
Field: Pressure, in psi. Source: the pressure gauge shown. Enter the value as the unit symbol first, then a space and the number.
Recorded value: psi 55
